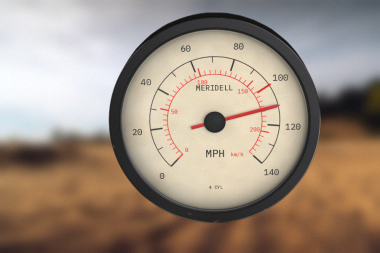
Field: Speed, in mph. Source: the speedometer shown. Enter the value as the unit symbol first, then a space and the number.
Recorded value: mph 110
